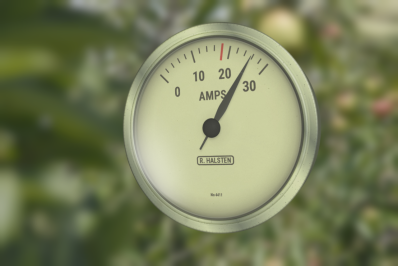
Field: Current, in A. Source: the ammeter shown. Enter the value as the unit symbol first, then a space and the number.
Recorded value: A 26
